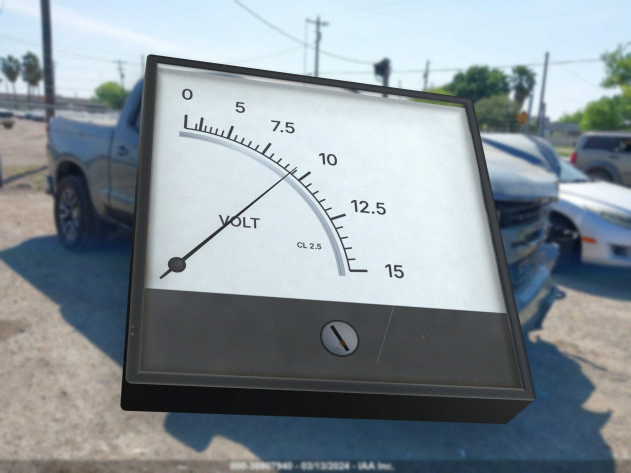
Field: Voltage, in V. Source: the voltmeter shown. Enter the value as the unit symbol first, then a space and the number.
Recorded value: V 9.5
